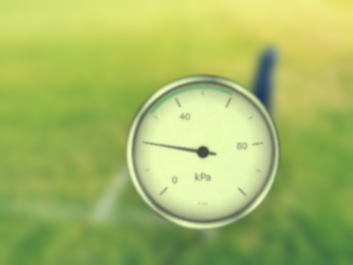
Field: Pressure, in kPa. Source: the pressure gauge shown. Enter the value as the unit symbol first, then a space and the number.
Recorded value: kPa 20
